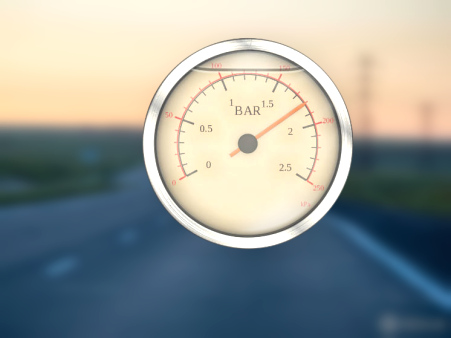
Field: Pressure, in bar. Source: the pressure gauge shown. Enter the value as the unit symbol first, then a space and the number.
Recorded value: bar 1.8
